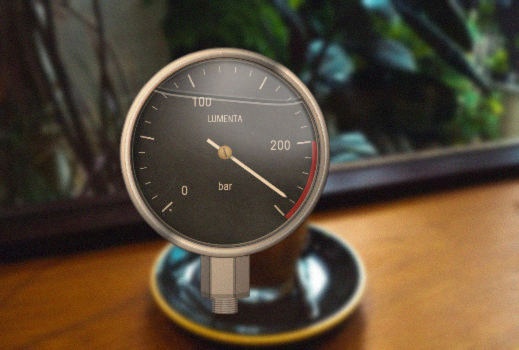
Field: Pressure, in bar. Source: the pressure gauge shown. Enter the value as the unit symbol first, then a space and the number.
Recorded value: bar 240
